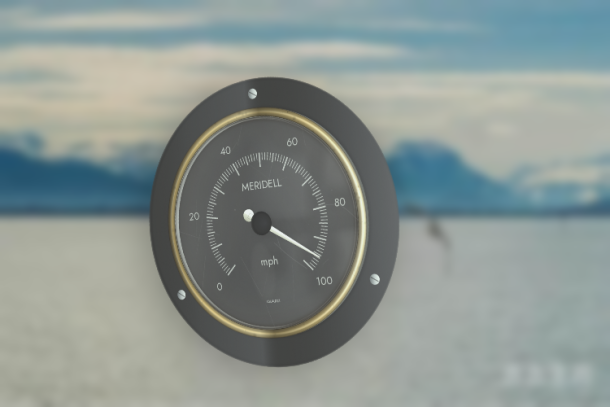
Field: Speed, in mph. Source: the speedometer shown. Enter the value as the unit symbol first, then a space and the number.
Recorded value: mph 95
